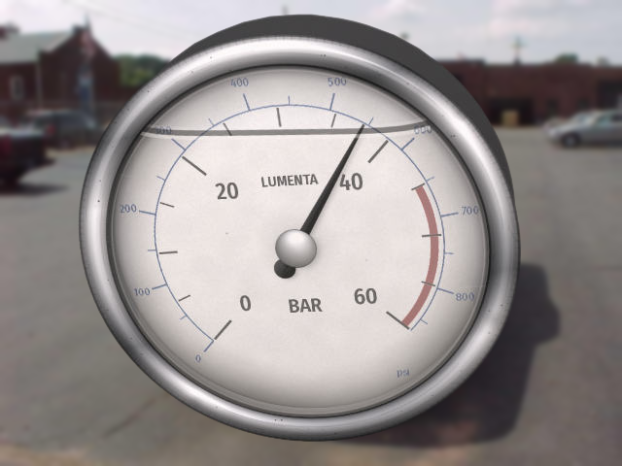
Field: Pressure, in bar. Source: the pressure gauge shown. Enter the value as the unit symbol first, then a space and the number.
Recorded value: bar 37.5
